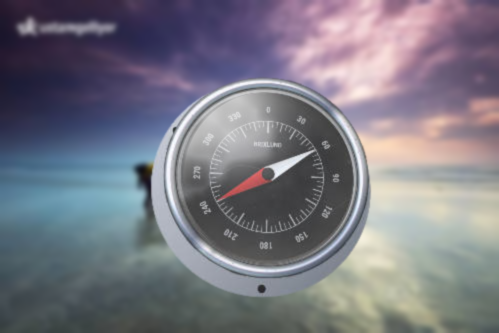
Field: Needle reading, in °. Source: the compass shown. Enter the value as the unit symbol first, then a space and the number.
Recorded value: ° 240
